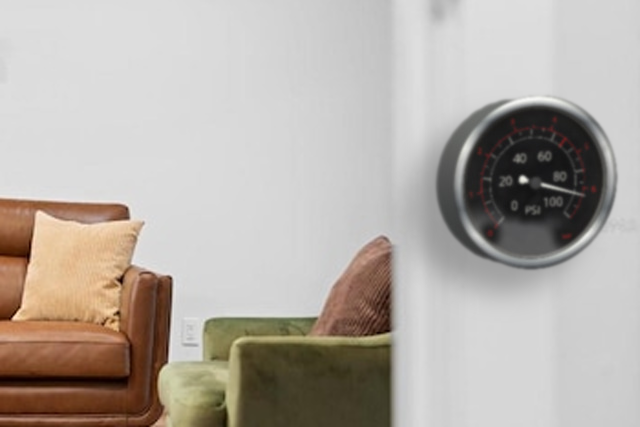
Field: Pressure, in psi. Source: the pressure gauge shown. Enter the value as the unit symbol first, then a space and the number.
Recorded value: psi 90
